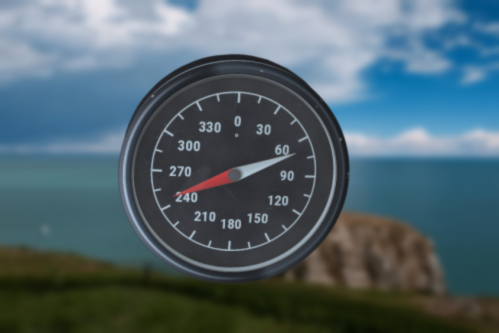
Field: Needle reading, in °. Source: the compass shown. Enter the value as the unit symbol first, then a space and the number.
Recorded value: ° 247.5
